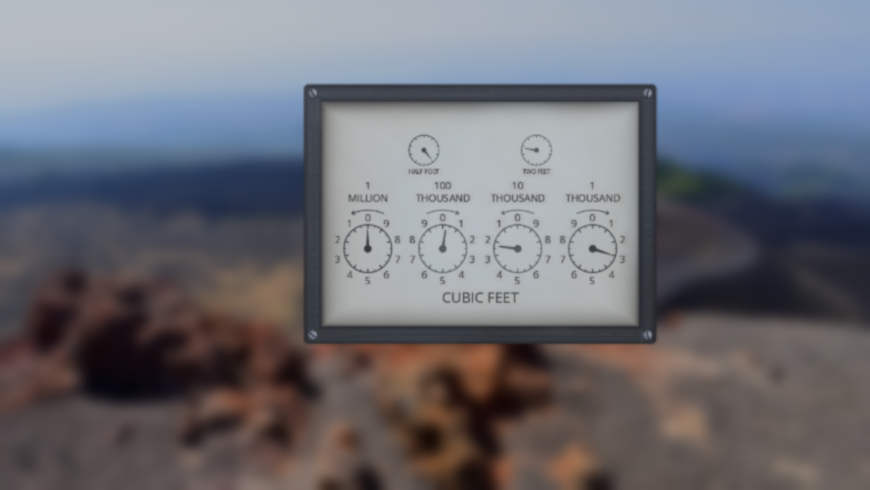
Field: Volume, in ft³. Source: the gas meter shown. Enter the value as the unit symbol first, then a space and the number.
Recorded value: ft³ 2300
